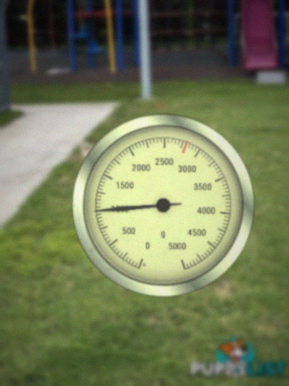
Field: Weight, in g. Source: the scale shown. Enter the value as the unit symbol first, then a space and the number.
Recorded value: g 1000
